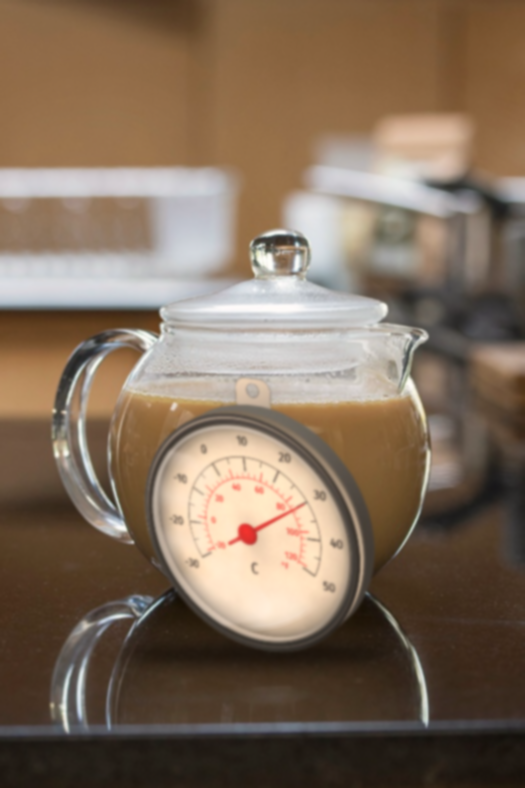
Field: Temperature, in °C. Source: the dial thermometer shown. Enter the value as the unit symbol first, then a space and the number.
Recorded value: °C 30
